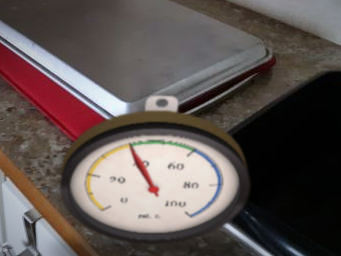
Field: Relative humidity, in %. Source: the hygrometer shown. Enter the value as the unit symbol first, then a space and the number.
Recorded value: % 40
